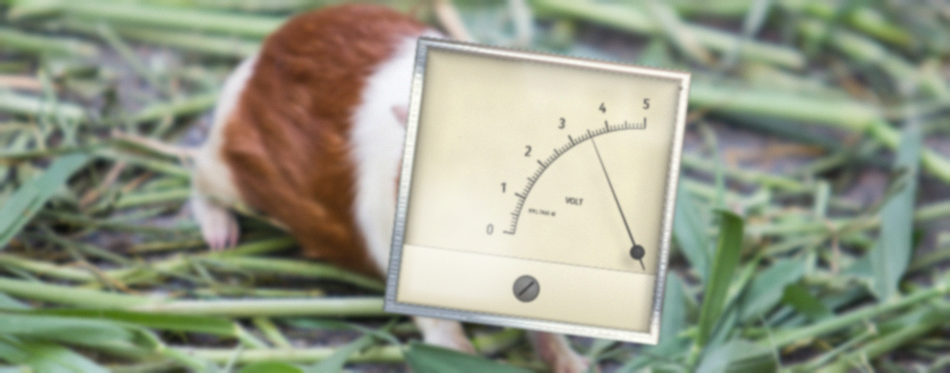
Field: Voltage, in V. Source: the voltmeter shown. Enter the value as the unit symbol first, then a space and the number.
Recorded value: V 3.5
